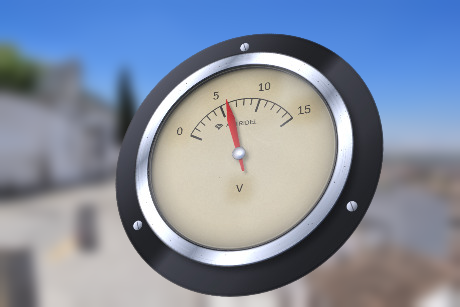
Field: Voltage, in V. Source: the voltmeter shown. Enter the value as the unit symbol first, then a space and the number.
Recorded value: V 6
